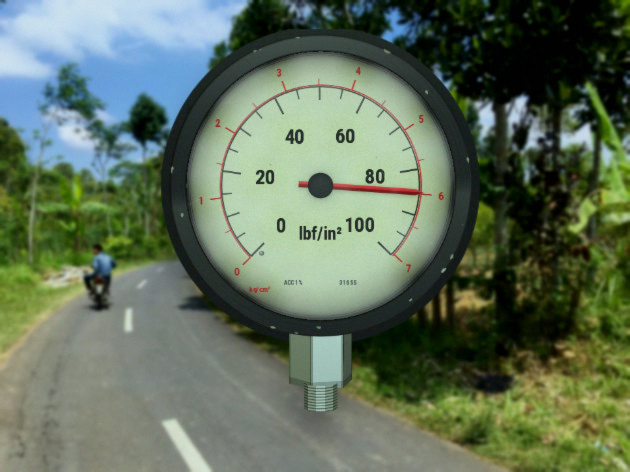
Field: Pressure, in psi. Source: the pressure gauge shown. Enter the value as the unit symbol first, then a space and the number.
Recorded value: psi 85
